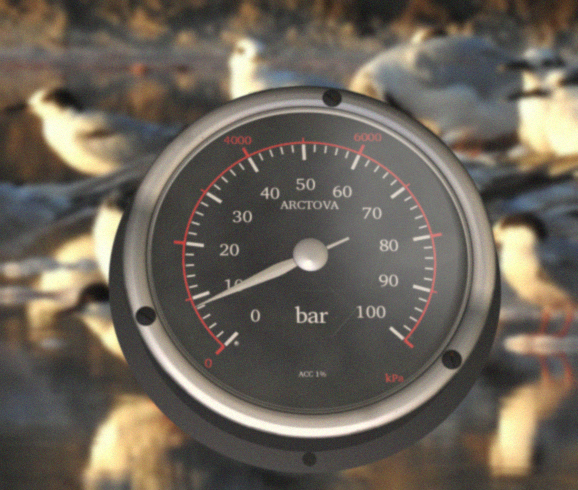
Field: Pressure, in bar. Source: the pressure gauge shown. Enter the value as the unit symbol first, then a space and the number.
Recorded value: bar 8
